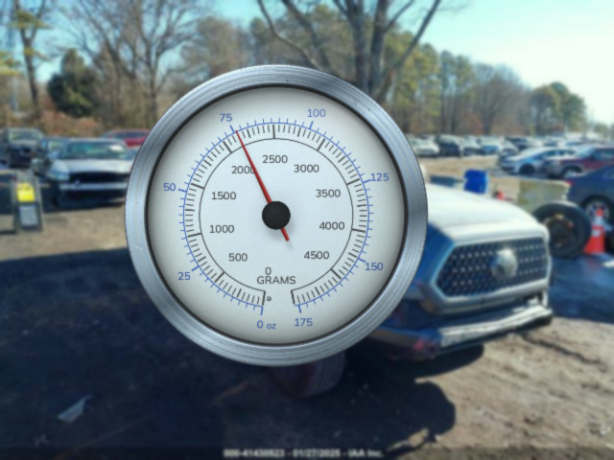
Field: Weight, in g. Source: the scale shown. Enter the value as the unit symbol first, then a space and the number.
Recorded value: g 2150
